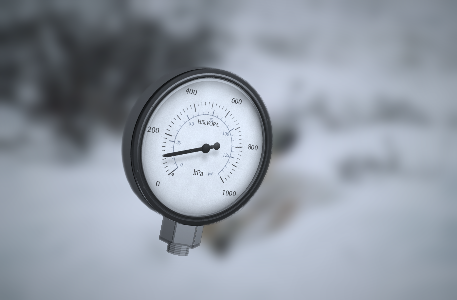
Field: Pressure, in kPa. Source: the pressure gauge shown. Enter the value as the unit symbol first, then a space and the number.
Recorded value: kPa 100
